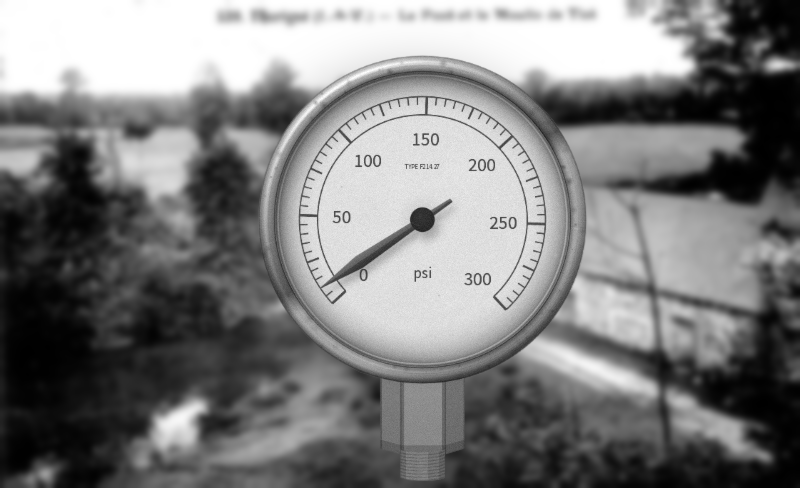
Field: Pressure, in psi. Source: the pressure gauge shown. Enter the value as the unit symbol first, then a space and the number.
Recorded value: psi 10
